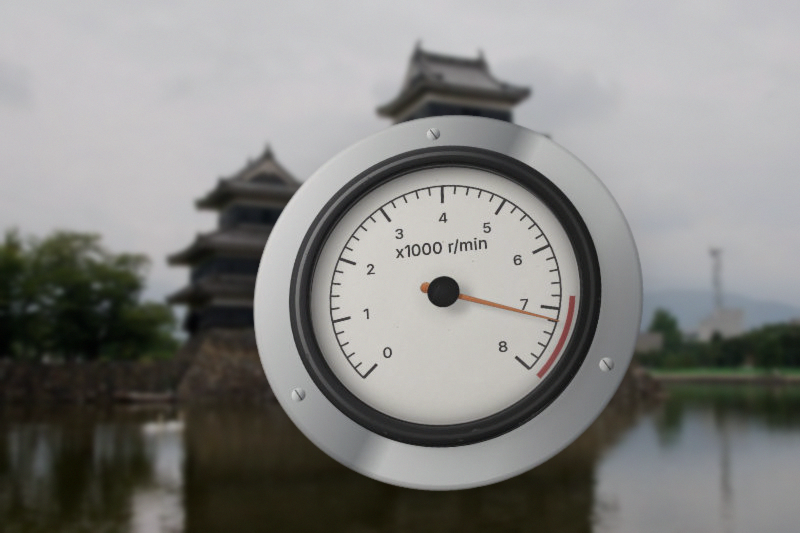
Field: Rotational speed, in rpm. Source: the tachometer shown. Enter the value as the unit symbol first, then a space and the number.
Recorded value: rpm 7200
